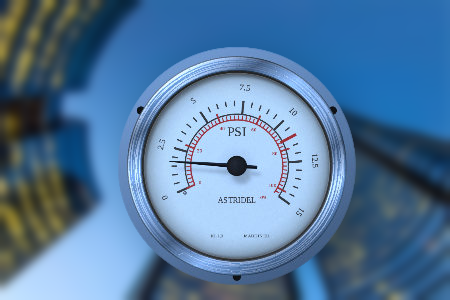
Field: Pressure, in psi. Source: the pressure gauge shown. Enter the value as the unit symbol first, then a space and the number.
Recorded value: psi 1.75
